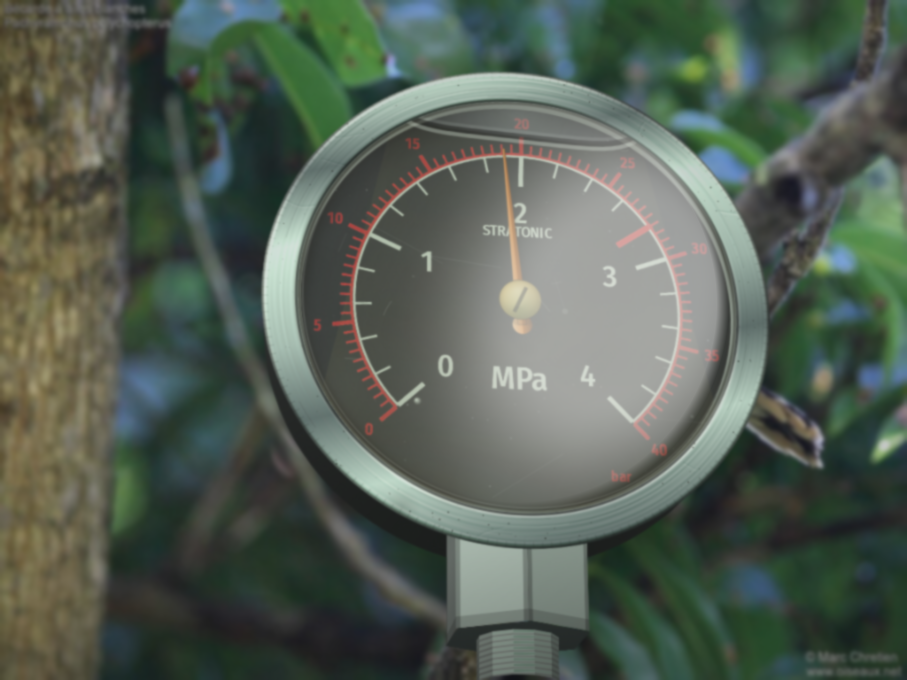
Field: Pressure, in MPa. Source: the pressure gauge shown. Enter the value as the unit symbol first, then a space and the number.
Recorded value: MPa 1.9
